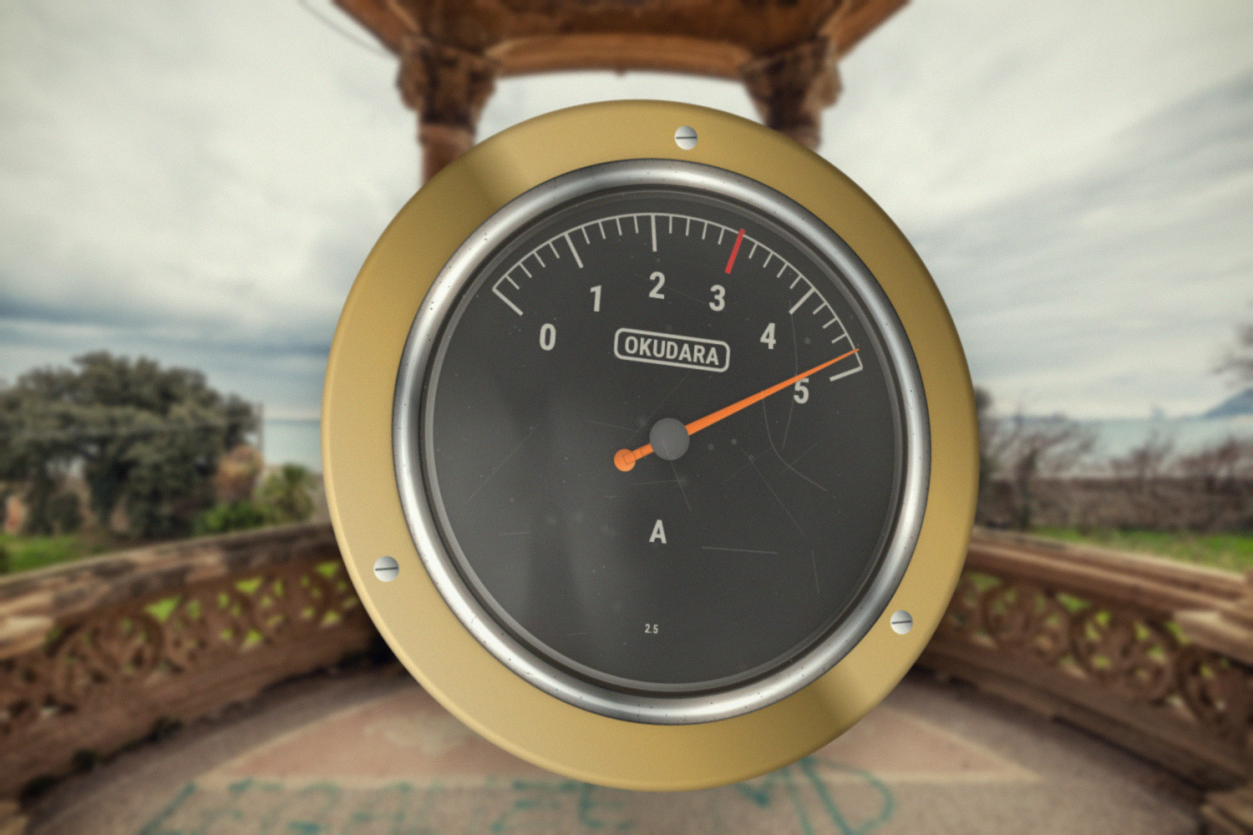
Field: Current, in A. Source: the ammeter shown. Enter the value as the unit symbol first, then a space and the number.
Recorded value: A 4.8
